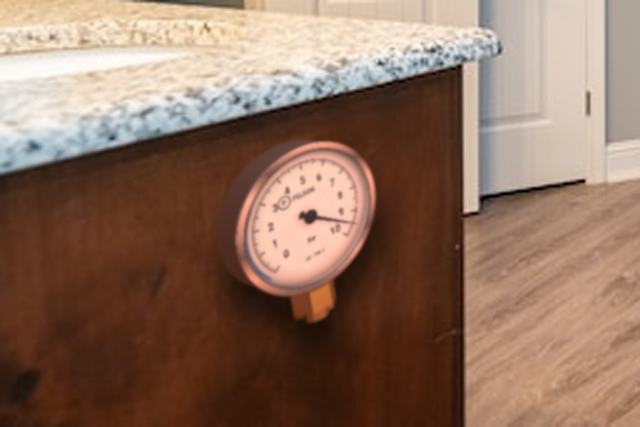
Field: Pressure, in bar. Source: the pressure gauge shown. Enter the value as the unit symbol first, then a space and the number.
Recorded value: bar 9.5
